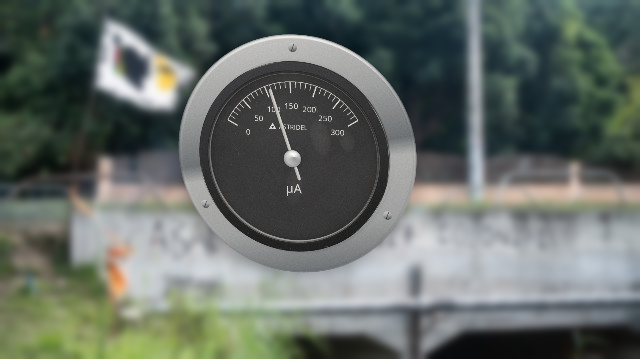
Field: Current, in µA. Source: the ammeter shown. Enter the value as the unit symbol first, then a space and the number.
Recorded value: µA 110
